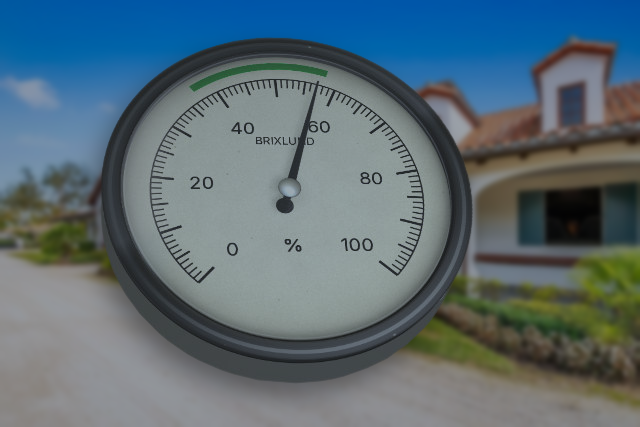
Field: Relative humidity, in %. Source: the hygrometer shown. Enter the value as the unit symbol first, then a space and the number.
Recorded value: % 57
